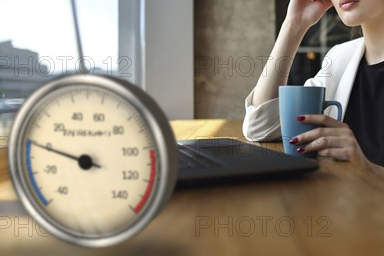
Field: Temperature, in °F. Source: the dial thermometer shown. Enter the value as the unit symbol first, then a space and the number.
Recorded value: °F 0
